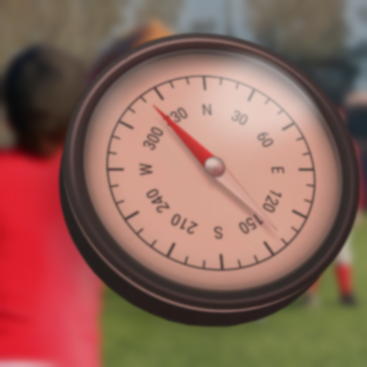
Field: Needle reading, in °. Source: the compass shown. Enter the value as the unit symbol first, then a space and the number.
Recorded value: ° 320
